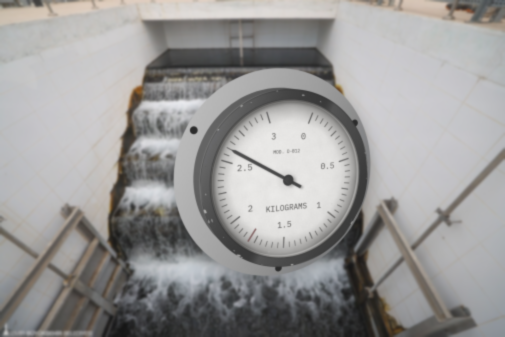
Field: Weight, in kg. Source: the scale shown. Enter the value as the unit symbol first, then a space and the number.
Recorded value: kg 2.6
